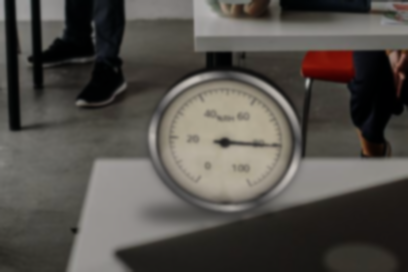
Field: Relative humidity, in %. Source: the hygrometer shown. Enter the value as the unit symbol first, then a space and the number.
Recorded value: % 80
